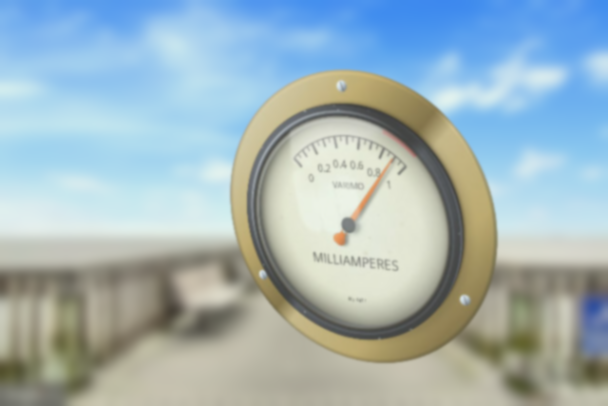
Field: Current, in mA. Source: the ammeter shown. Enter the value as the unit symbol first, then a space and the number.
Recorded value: mA 0.9
